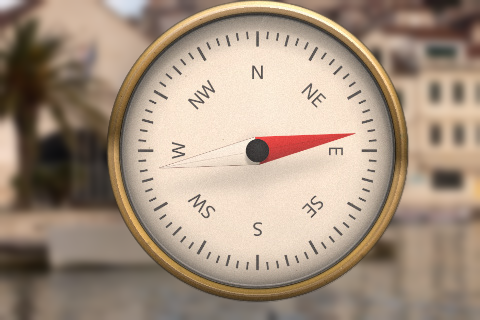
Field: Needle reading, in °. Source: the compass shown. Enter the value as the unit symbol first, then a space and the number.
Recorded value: ° 80
